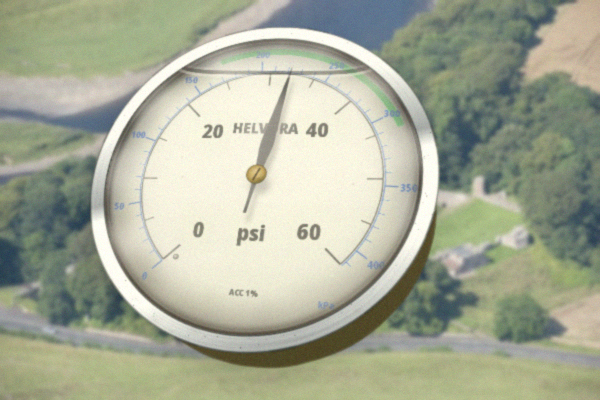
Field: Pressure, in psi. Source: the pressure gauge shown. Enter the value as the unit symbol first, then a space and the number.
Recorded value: psi 32.5
